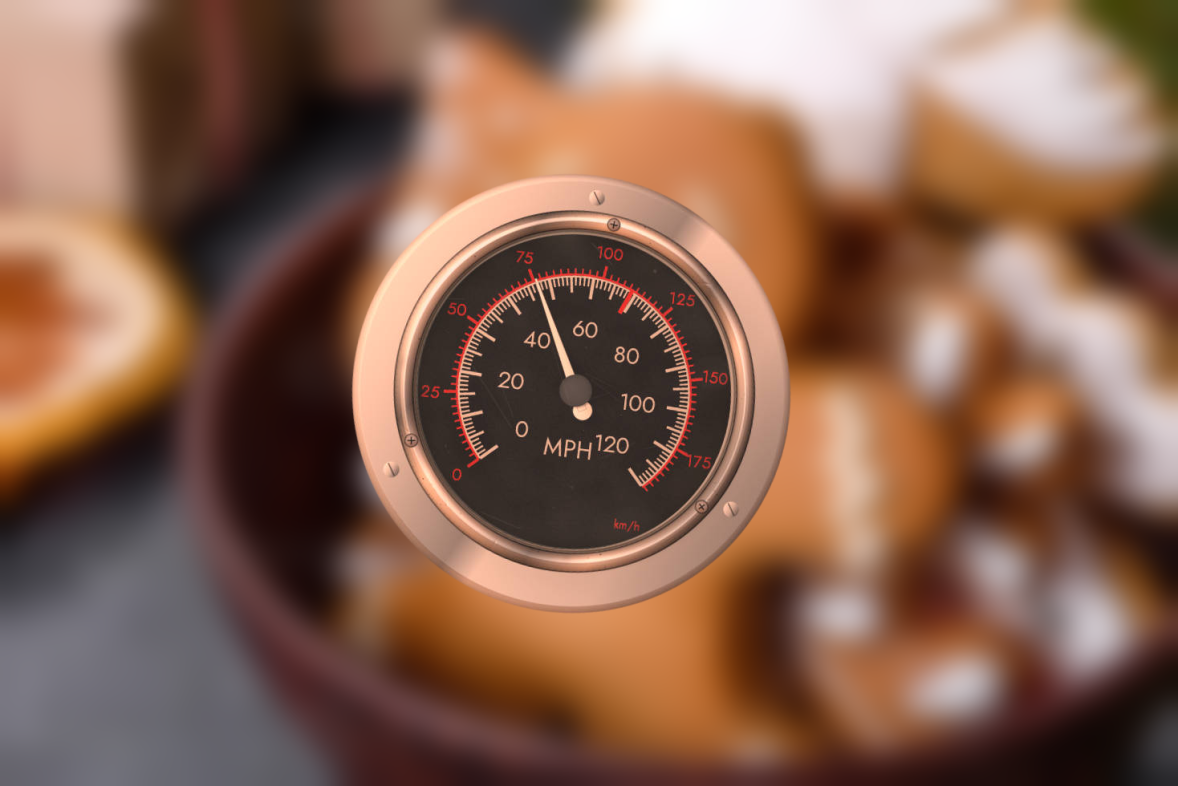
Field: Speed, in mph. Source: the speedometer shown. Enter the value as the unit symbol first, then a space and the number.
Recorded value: mph 47
